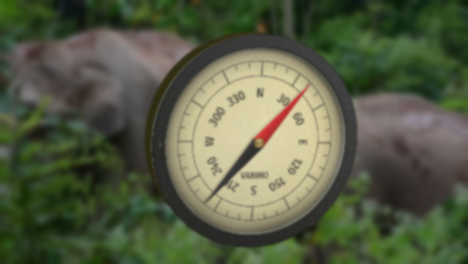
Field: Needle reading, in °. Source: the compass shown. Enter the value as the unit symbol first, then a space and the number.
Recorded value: ° 40
